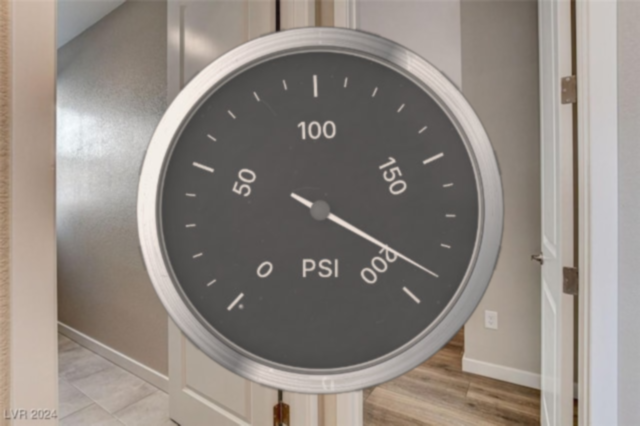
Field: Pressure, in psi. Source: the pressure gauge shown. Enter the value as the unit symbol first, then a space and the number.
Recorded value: psi 190
